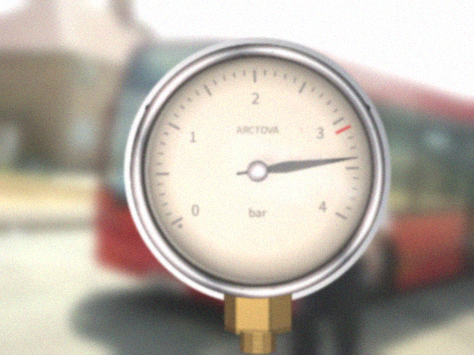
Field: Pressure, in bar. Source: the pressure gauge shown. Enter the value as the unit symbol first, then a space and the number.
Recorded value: bar 3.4
